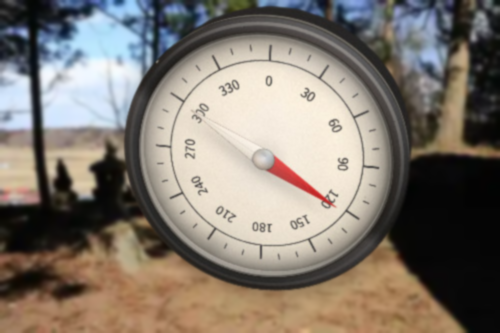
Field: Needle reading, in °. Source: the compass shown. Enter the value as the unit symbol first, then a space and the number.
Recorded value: ° 120
